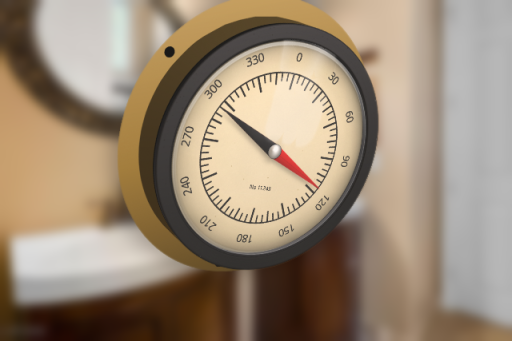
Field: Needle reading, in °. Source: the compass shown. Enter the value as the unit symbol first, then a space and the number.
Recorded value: ° 115
